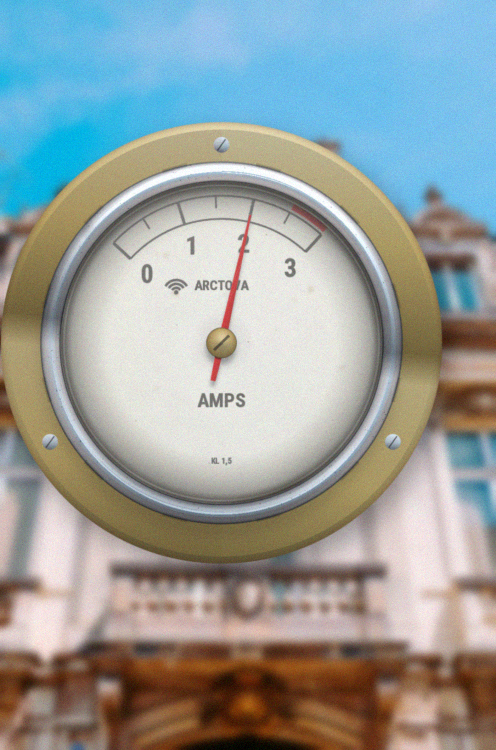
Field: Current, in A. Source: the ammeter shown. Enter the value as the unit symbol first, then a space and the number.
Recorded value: A 2
